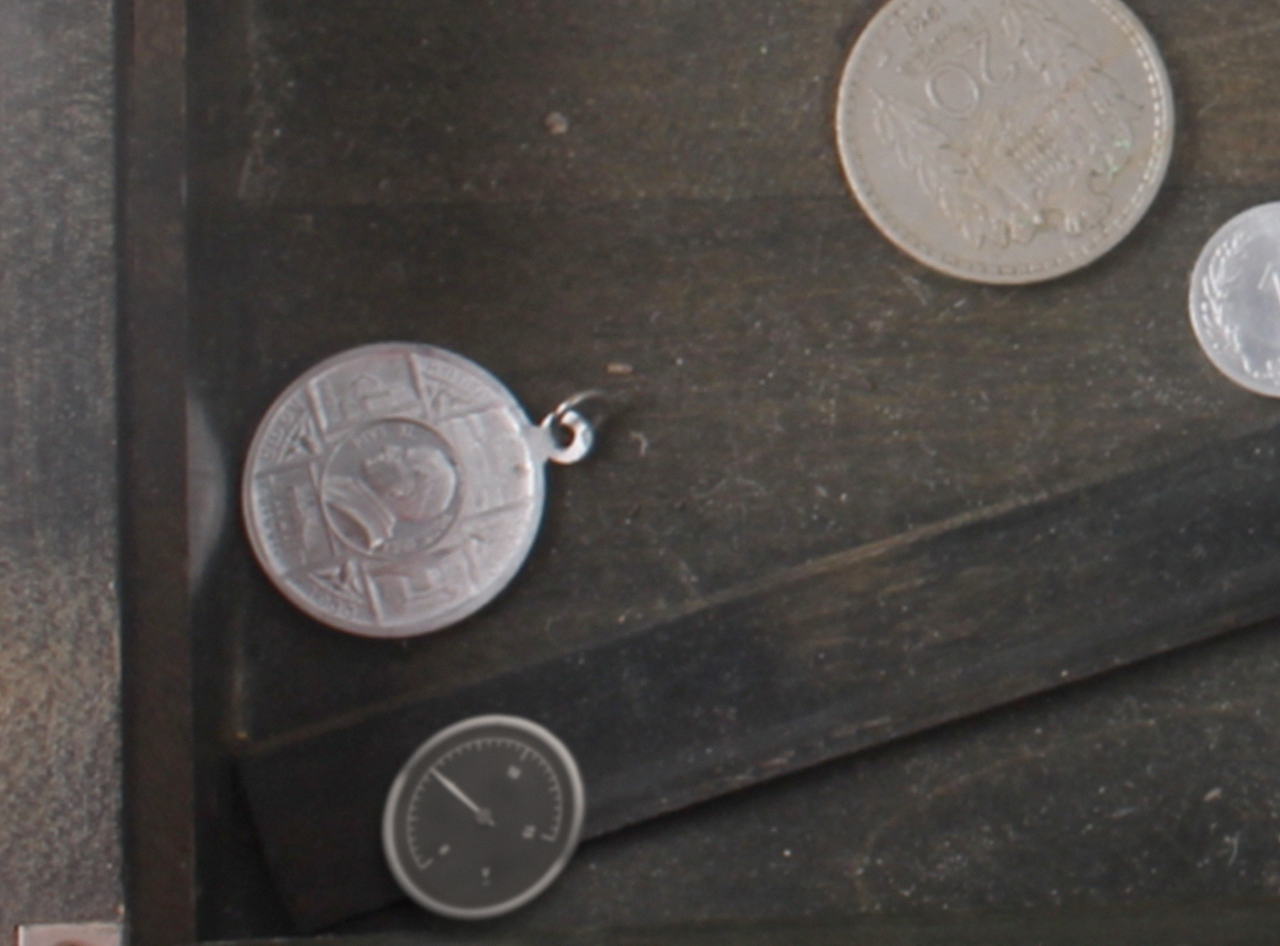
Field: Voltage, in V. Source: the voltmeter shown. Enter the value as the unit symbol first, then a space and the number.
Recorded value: V 5
